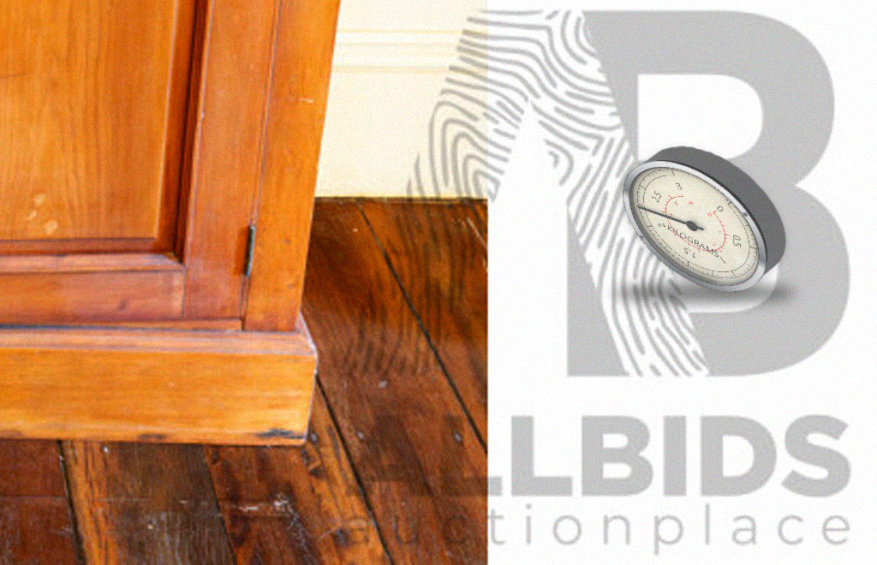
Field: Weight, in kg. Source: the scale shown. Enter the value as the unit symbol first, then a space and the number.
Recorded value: kg 2.25
